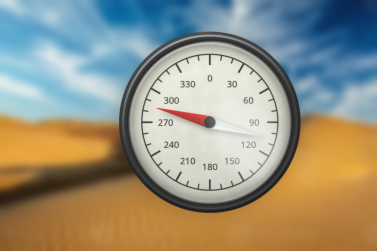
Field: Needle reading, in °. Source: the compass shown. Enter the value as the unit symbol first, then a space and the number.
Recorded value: ° 285
